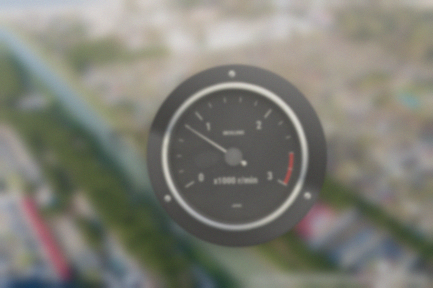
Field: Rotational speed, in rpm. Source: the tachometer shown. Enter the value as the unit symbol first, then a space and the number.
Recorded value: rpm 800
